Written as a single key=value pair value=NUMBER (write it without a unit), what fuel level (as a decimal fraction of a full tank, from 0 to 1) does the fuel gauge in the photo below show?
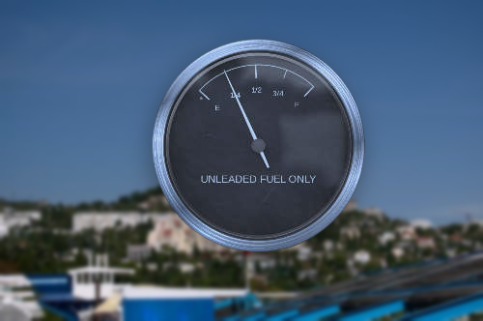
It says value=0.25
